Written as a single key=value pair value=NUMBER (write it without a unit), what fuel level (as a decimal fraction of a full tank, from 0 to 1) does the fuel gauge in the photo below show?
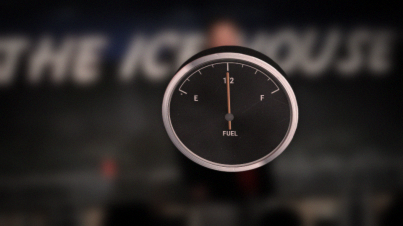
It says value=0.5
